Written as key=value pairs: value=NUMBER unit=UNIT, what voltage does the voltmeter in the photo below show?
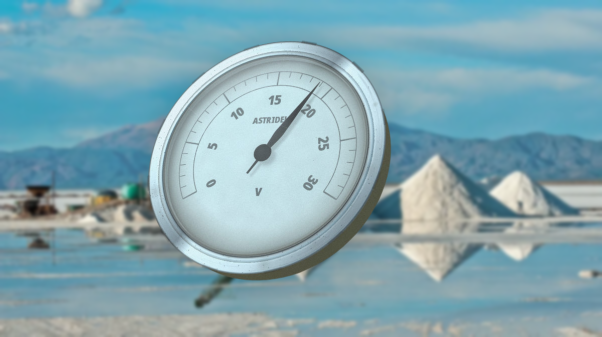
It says value=19 unit=V
